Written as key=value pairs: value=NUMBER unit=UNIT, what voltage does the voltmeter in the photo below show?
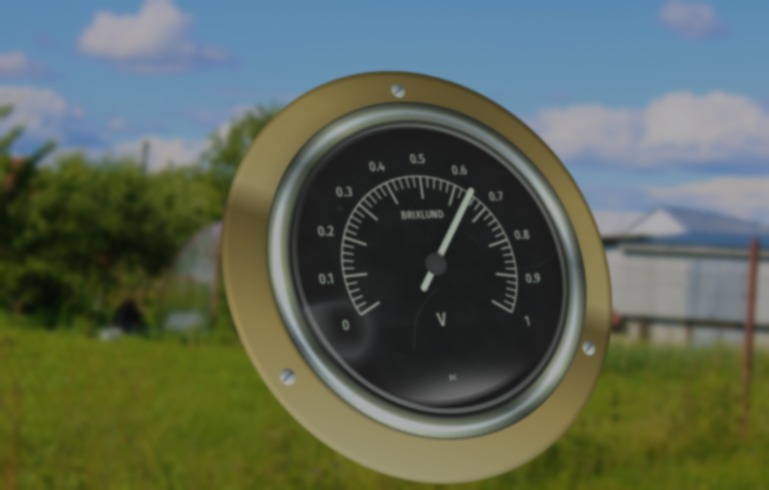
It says value=0.64 unit=V
